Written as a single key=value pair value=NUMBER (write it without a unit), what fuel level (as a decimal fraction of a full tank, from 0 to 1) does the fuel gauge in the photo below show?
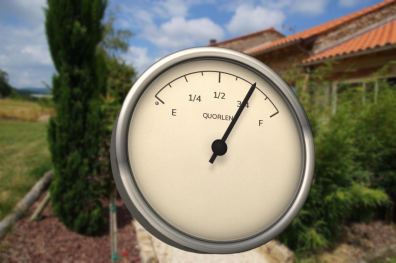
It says value=0.75
